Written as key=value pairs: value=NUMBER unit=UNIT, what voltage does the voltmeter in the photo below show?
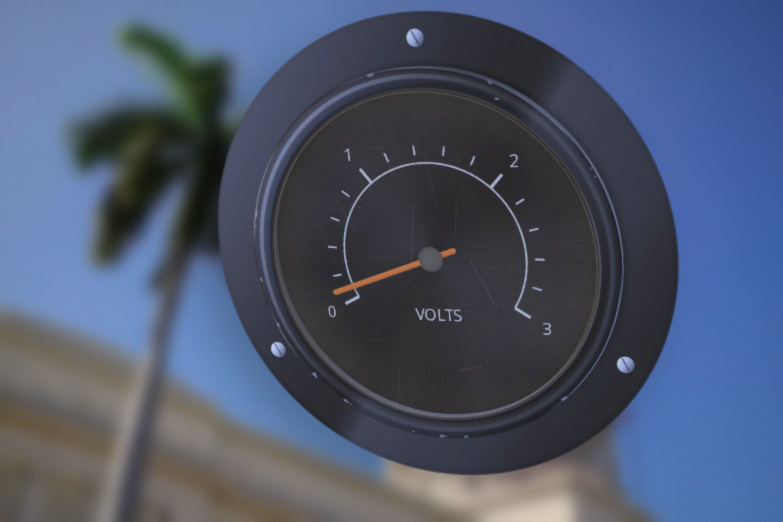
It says value=0.1 unit=V
